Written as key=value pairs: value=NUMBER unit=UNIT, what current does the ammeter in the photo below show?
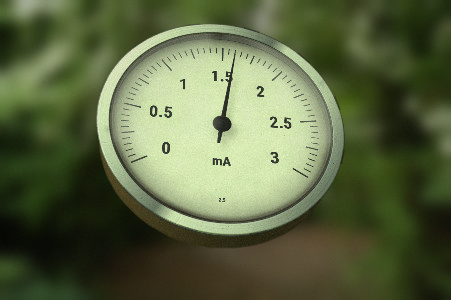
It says value=1.6 unit=mA
